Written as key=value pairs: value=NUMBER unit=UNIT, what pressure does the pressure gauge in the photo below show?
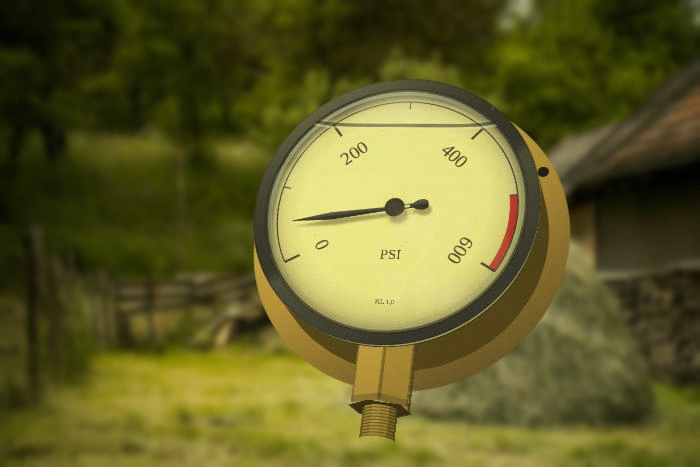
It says value=50 unit=psi
